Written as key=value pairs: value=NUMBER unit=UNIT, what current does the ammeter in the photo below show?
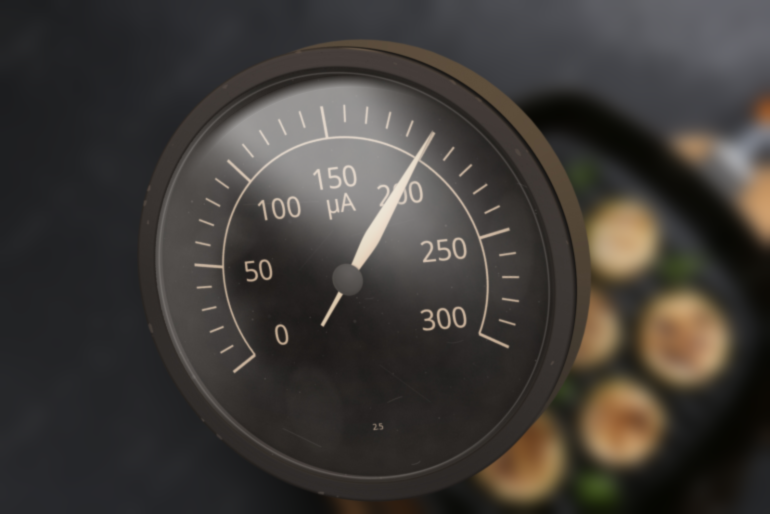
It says value=200 unit=µA
